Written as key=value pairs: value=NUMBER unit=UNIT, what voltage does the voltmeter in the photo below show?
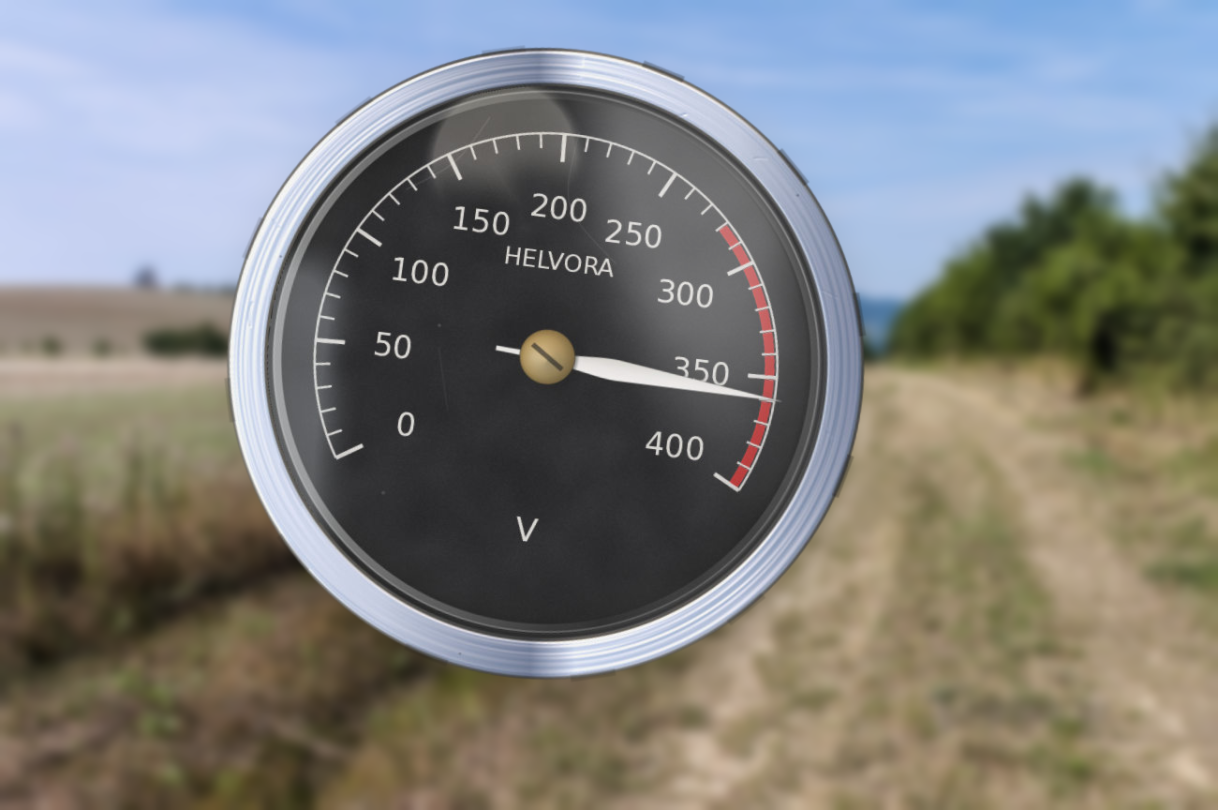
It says value=360 unit=V
